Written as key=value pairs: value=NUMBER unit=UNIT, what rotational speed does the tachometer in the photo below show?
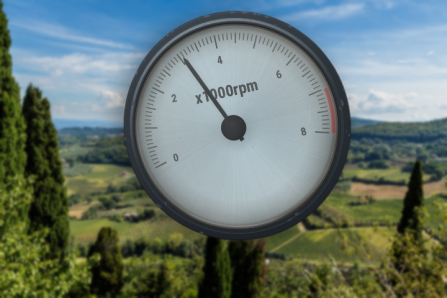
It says value=3100 unit=rpm
